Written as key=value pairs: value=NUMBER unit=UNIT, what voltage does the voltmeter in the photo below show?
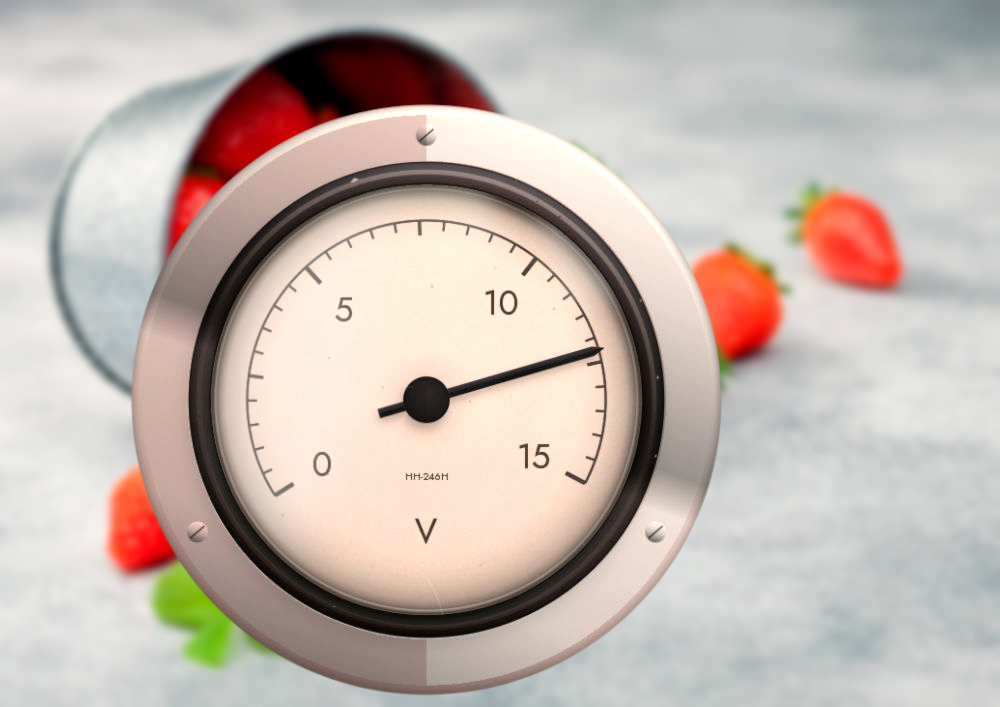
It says value=12.25 unit=V
